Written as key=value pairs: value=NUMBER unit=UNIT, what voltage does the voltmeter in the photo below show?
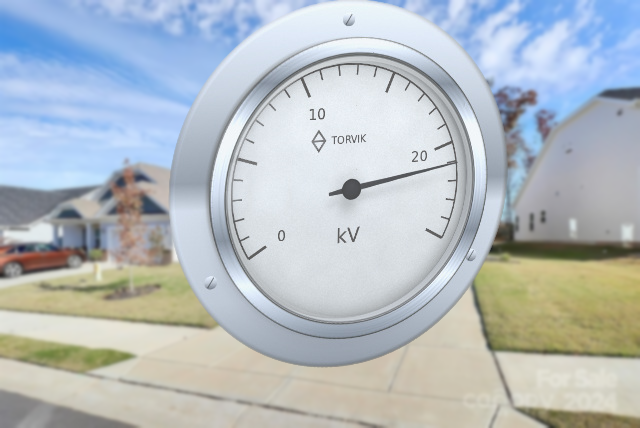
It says value=21 unit=kV
